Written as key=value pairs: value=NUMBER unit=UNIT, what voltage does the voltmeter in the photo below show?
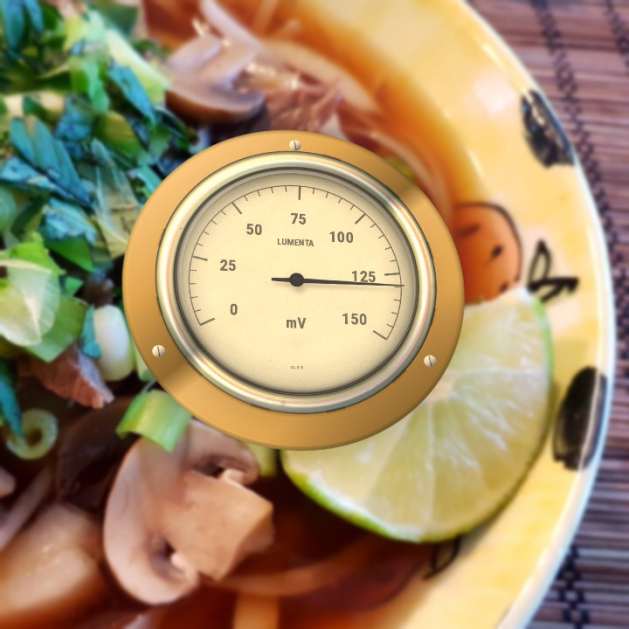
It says value=130 unit=mV
